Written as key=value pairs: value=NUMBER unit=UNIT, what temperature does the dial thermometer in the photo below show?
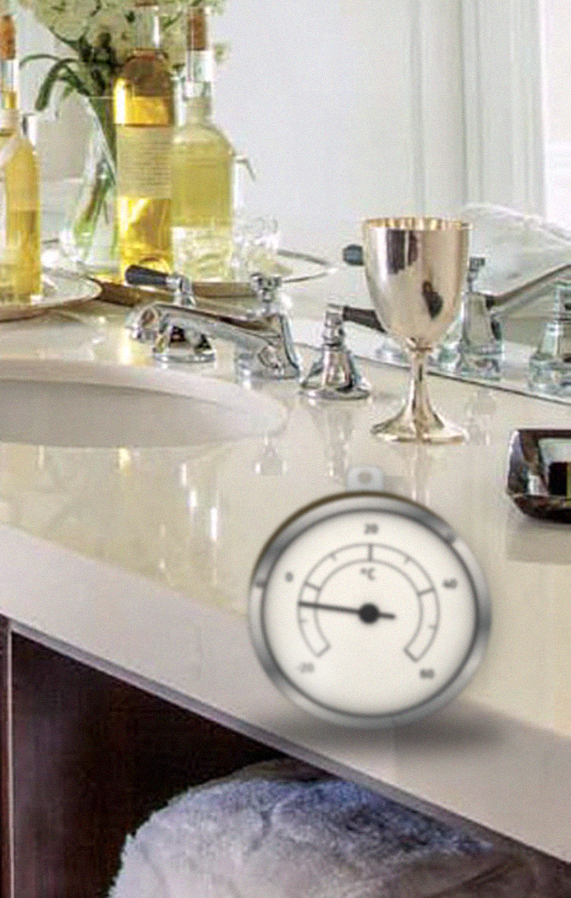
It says value=-5 unit=°C
